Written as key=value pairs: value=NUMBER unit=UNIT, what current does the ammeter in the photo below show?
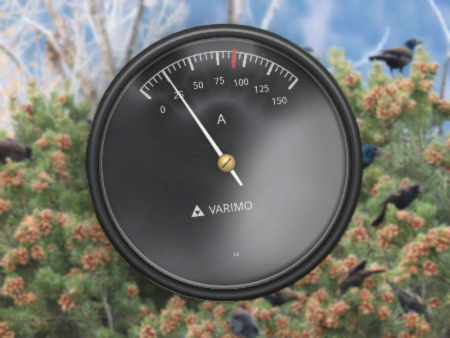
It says value=25 unit=A
